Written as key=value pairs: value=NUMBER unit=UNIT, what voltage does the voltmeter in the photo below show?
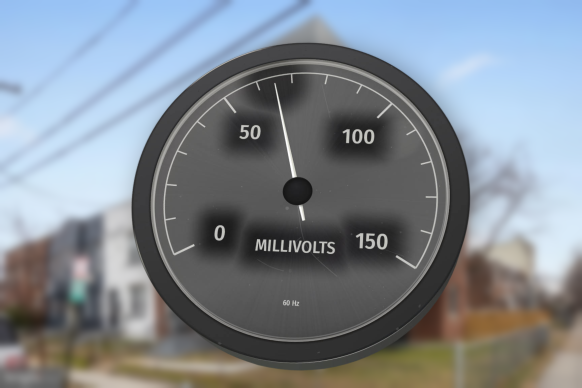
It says value=65 unit=mV
